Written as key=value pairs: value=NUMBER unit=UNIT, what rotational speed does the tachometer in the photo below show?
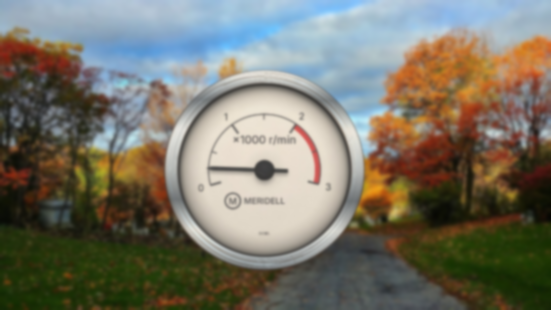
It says value=250 unit=rpm
